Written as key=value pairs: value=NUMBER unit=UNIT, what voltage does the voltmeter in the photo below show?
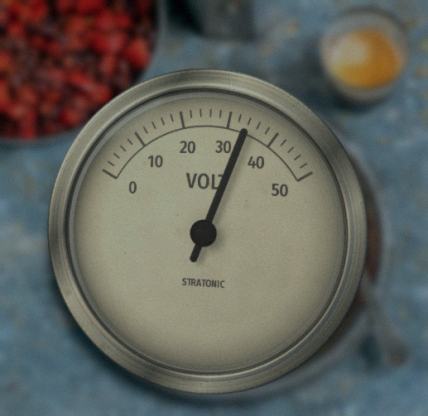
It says value=34 unit=V
